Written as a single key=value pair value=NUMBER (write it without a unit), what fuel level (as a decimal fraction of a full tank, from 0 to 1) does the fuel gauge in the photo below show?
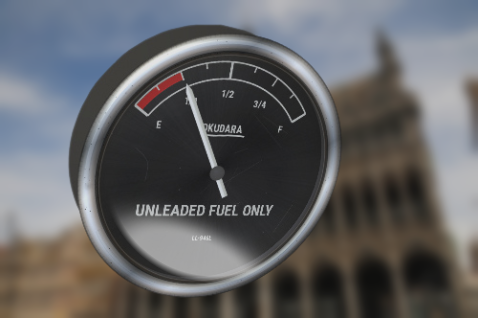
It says value=0.25
